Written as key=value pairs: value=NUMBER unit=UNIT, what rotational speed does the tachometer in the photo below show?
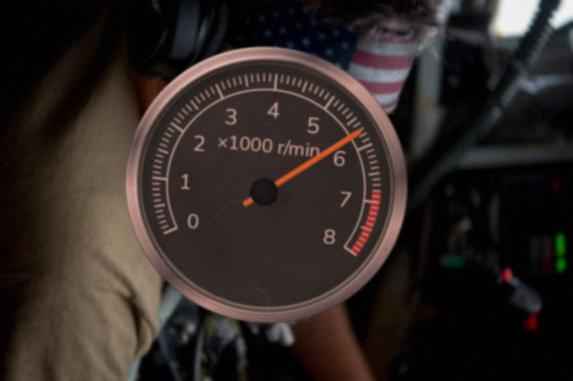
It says value=5700 unit=rpm
